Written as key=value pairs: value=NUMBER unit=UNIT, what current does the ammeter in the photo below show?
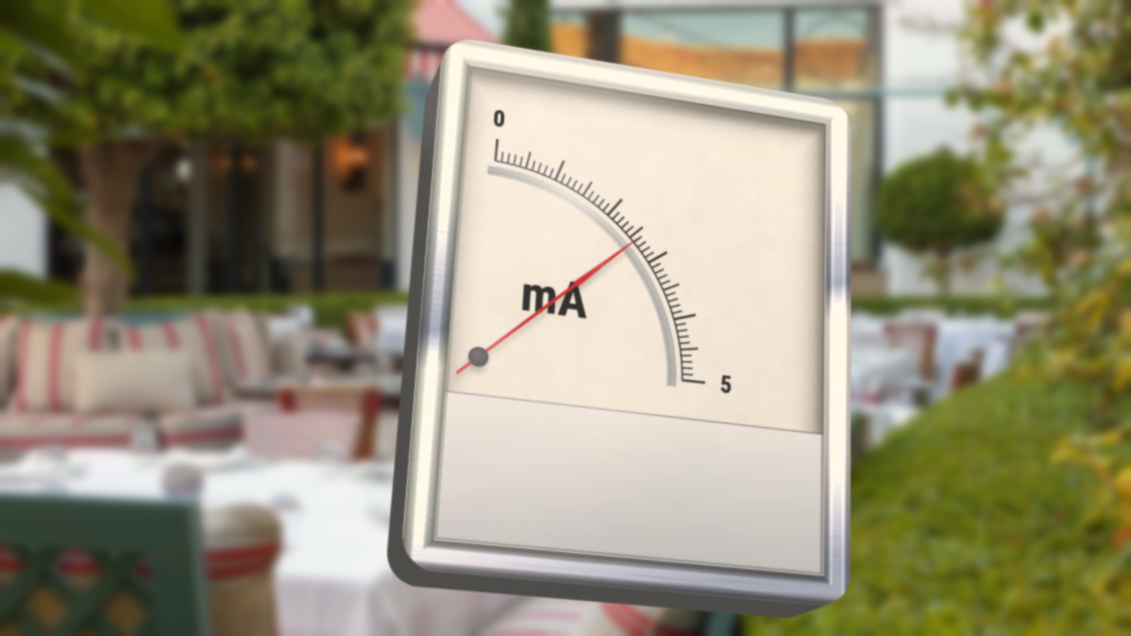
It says value=2.6 unit=mA
